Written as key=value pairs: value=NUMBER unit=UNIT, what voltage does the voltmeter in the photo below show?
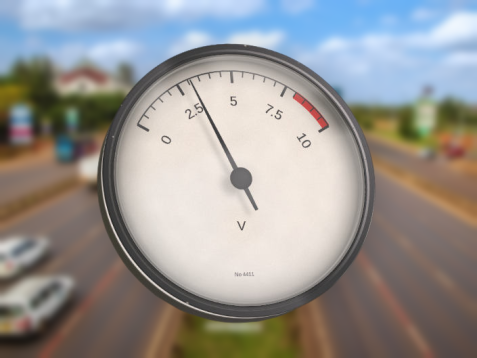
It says value=3 unit=V
